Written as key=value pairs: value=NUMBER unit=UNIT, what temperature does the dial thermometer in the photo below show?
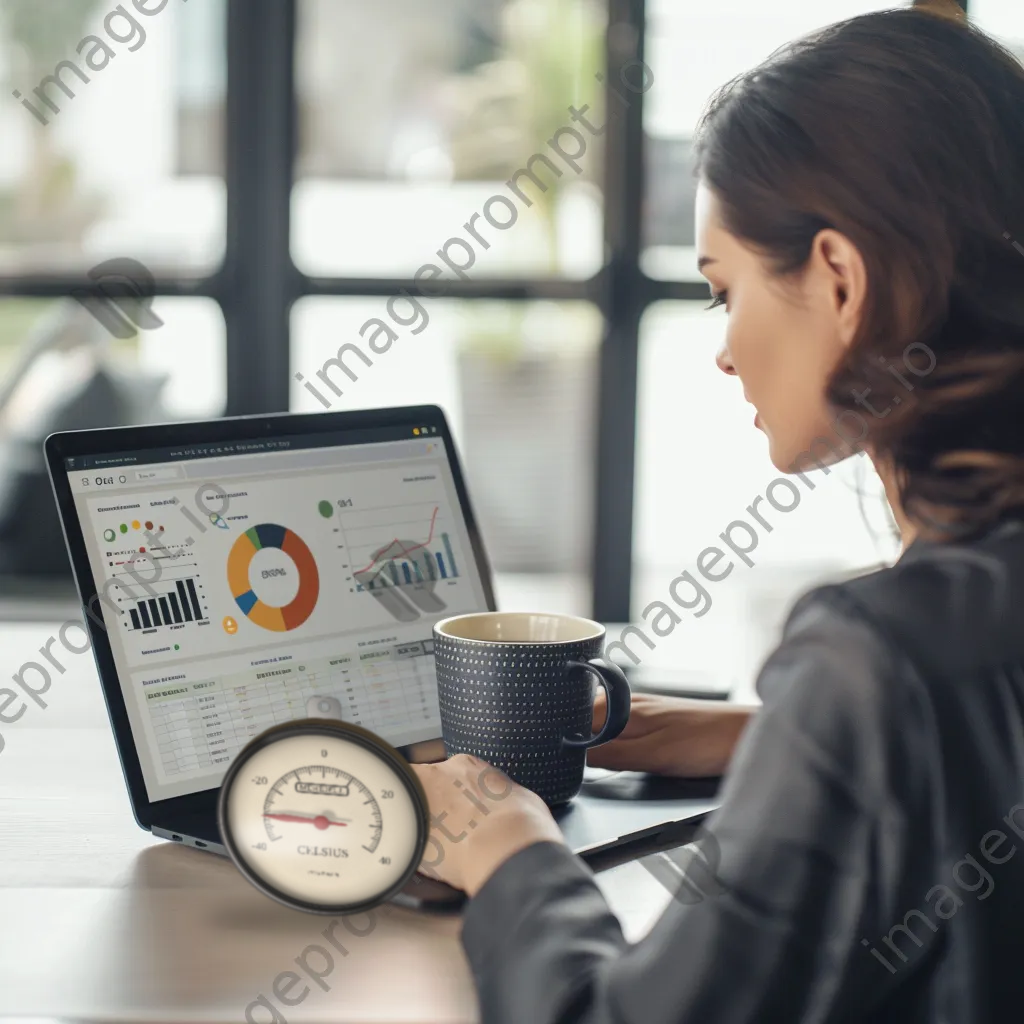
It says value=-30 unit=°C
